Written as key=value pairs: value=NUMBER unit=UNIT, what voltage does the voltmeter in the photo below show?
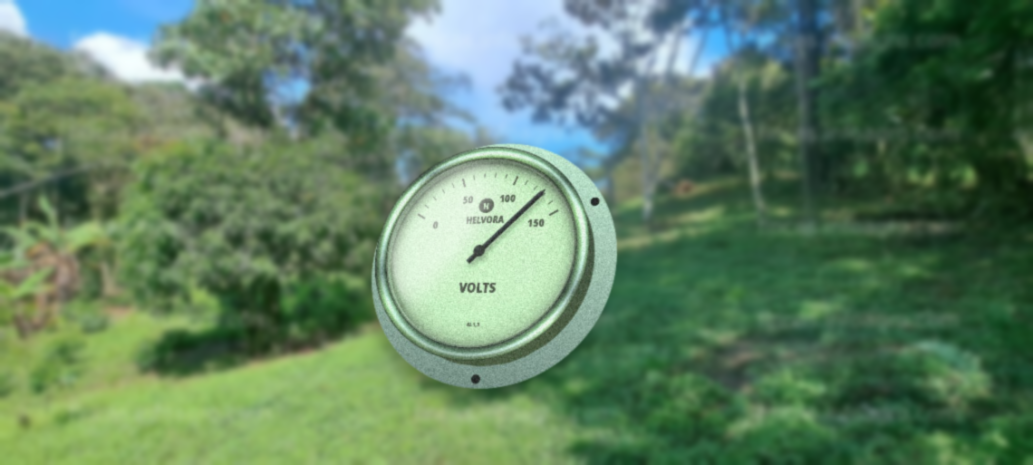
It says value=130 unit=V
